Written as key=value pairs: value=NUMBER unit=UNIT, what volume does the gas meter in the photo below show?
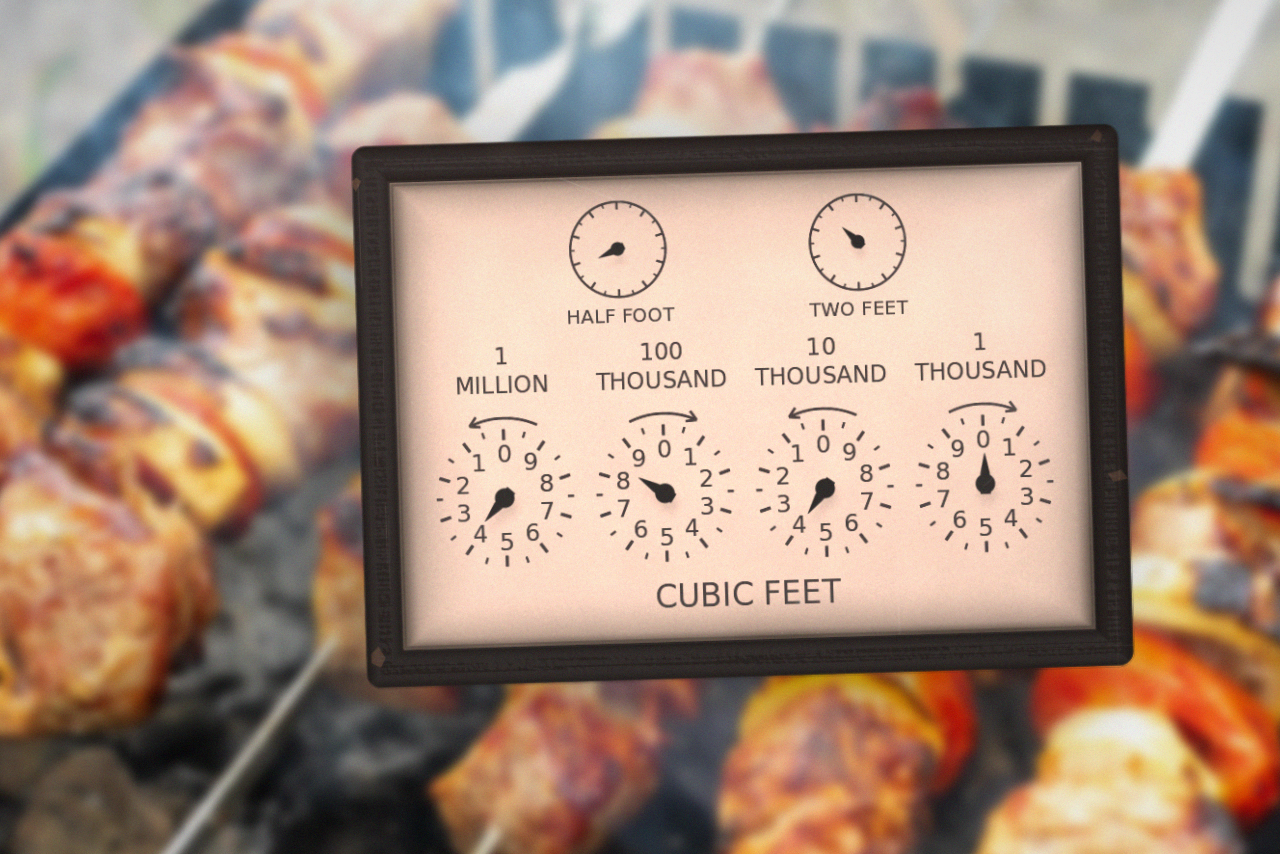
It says value=384000 unit=ft³
